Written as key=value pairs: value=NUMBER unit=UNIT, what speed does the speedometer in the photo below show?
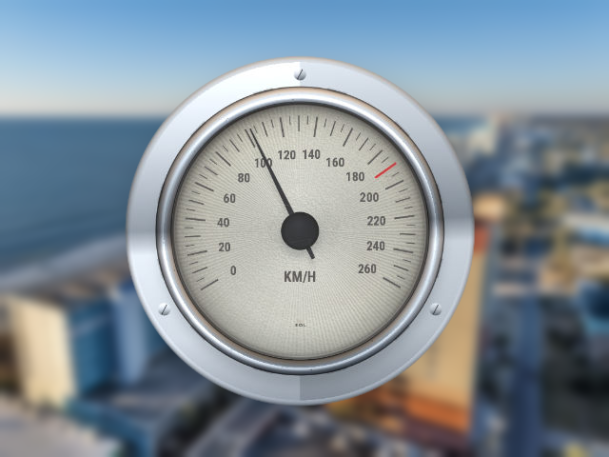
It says value=102.5 unit=km/h
